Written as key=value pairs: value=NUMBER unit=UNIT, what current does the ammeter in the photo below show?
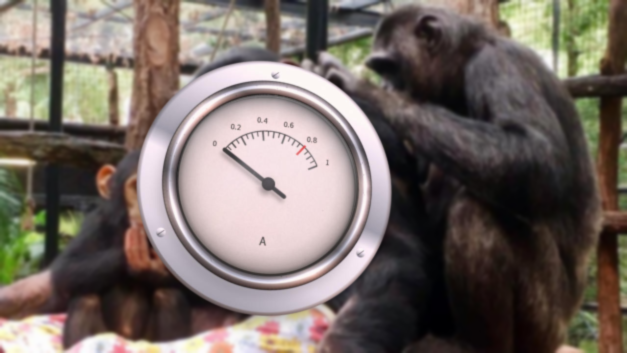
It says value=0 unit=A
